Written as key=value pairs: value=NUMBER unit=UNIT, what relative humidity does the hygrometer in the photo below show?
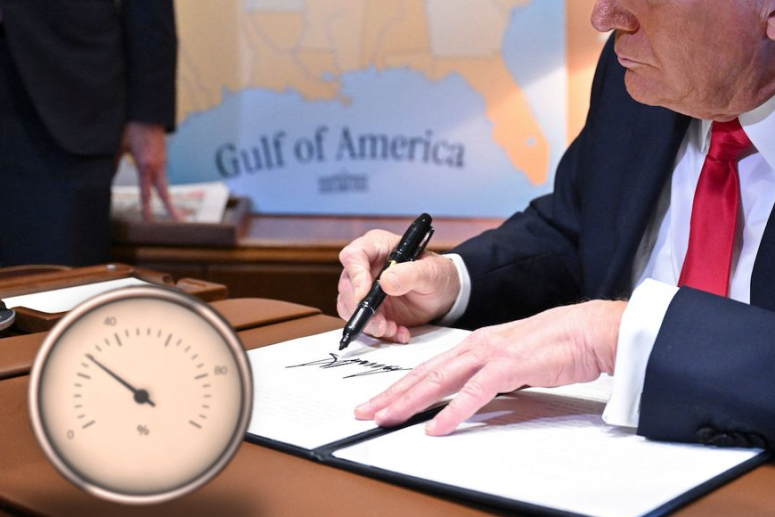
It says value=28 unit=%
